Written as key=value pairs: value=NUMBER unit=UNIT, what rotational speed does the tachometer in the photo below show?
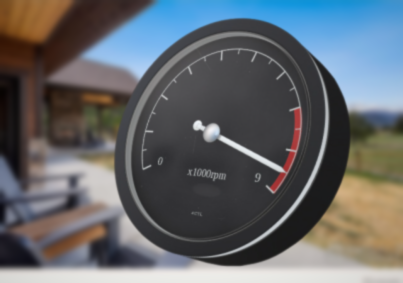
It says value=8500 unit=rpm
